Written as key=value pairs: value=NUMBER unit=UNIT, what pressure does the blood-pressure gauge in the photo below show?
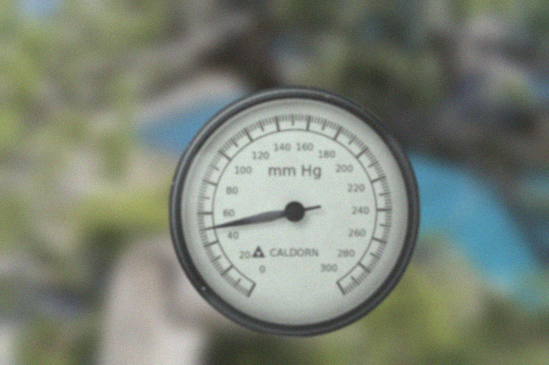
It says value=50 unit=mmHg
